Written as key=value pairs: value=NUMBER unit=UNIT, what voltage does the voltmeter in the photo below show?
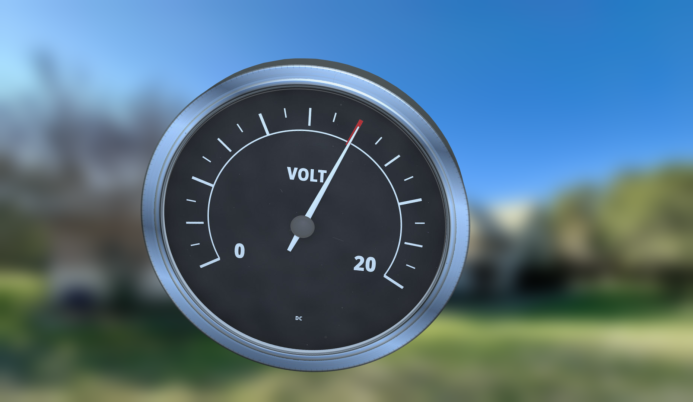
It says value=12 unit=V
